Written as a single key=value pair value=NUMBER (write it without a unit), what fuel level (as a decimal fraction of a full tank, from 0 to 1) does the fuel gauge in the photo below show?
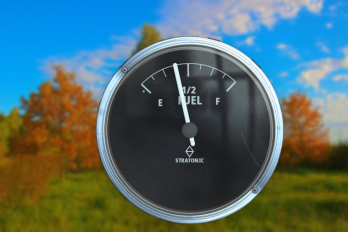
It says value=0.375
